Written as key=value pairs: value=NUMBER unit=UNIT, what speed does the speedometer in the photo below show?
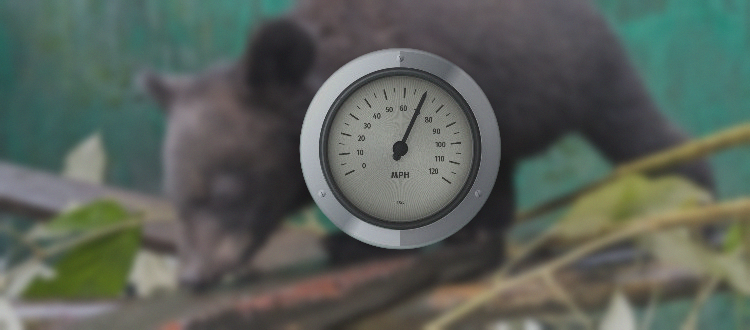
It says value=70 unit=mph
